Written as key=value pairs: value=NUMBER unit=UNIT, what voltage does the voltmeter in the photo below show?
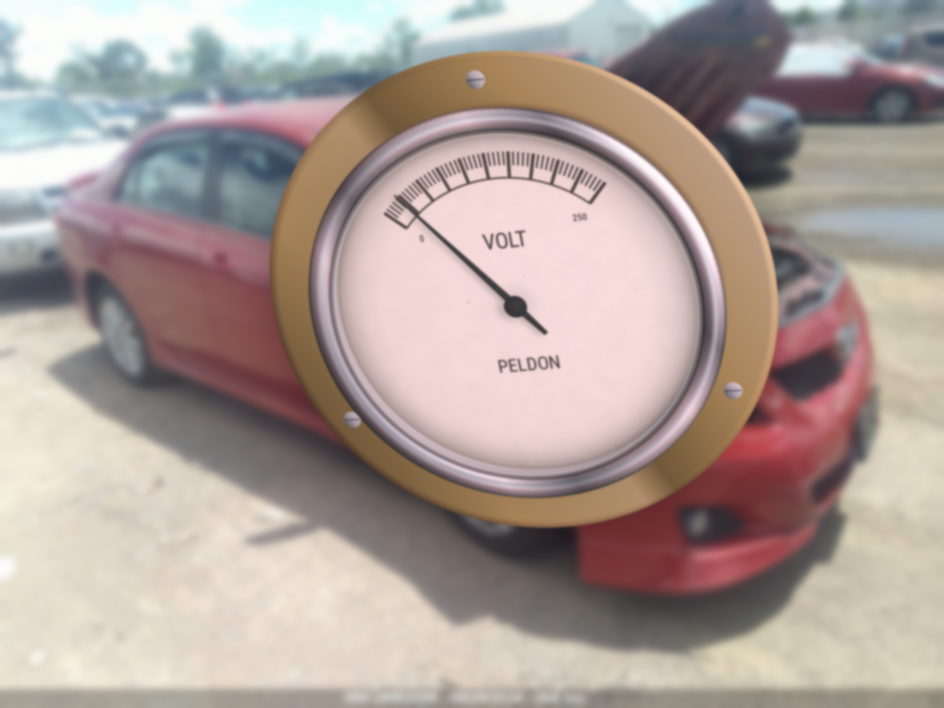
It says value=25 unit=V
